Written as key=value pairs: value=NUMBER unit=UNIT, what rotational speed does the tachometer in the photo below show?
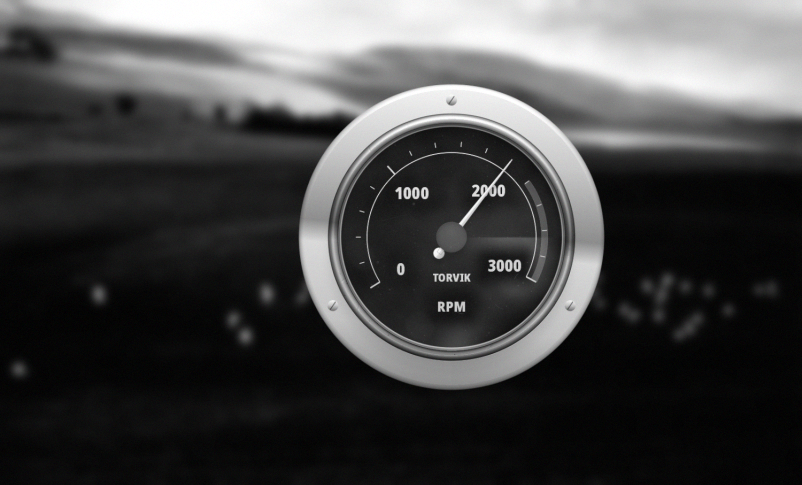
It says value=2000 unit=rpm
